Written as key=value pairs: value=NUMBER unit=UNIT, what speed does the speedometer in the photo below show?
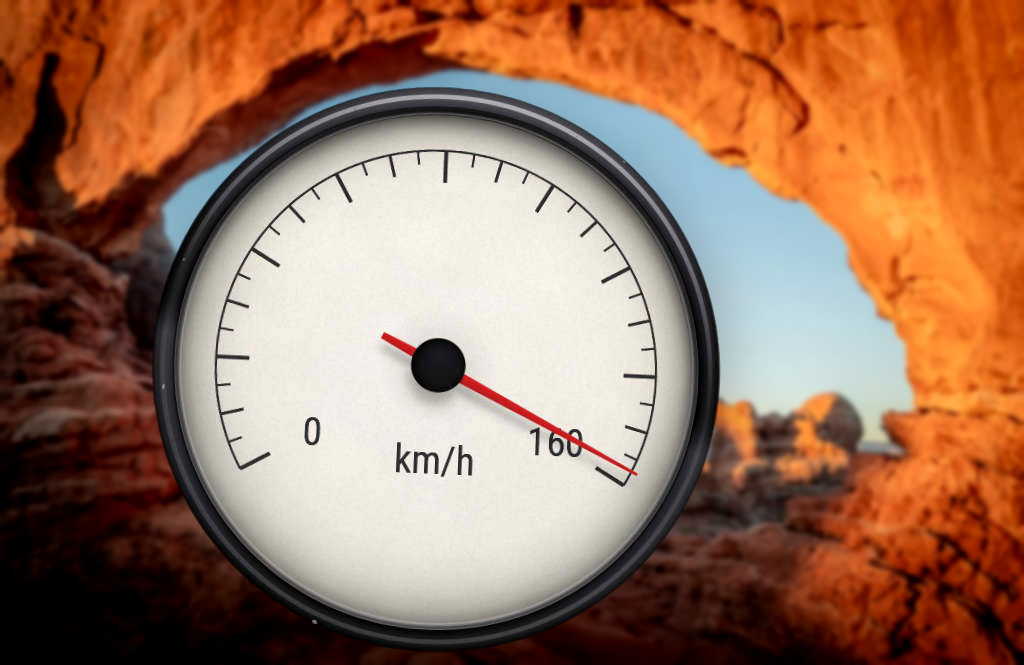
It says value=157.5 unit=km/h
